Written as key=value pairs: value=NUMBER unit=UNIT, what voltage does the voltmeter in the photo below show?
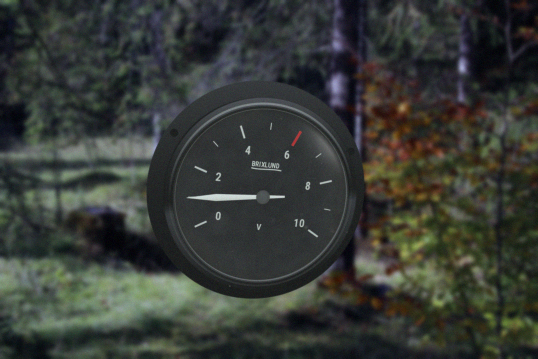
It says value=1 unit=V
